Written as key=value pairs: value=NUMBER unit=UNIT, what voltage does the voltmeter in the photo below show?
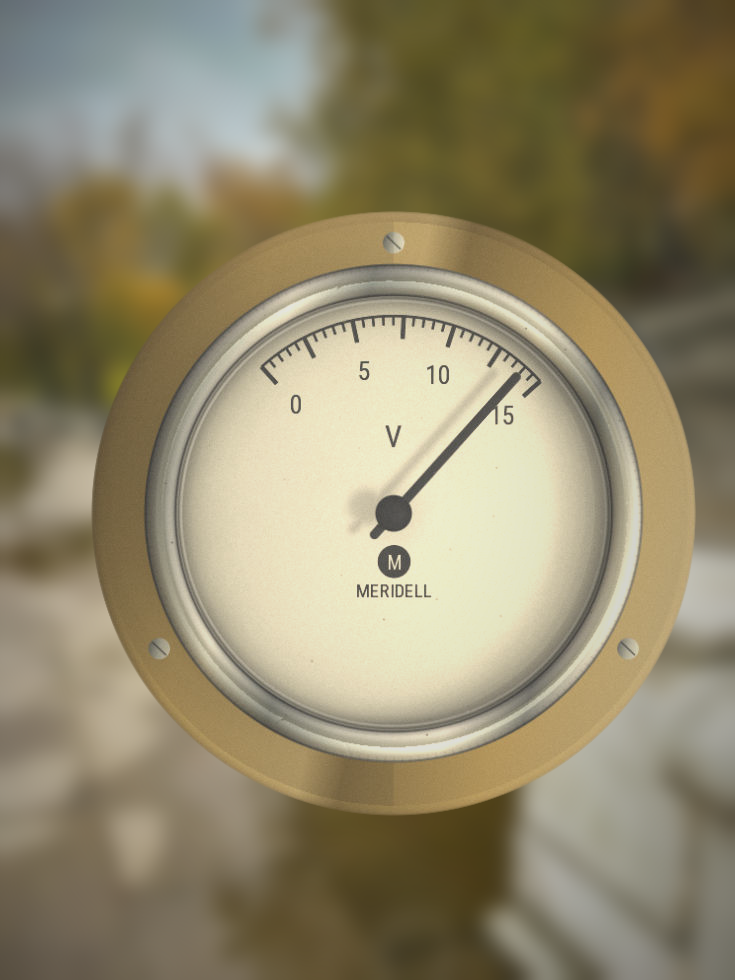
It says value=14 unit=V
